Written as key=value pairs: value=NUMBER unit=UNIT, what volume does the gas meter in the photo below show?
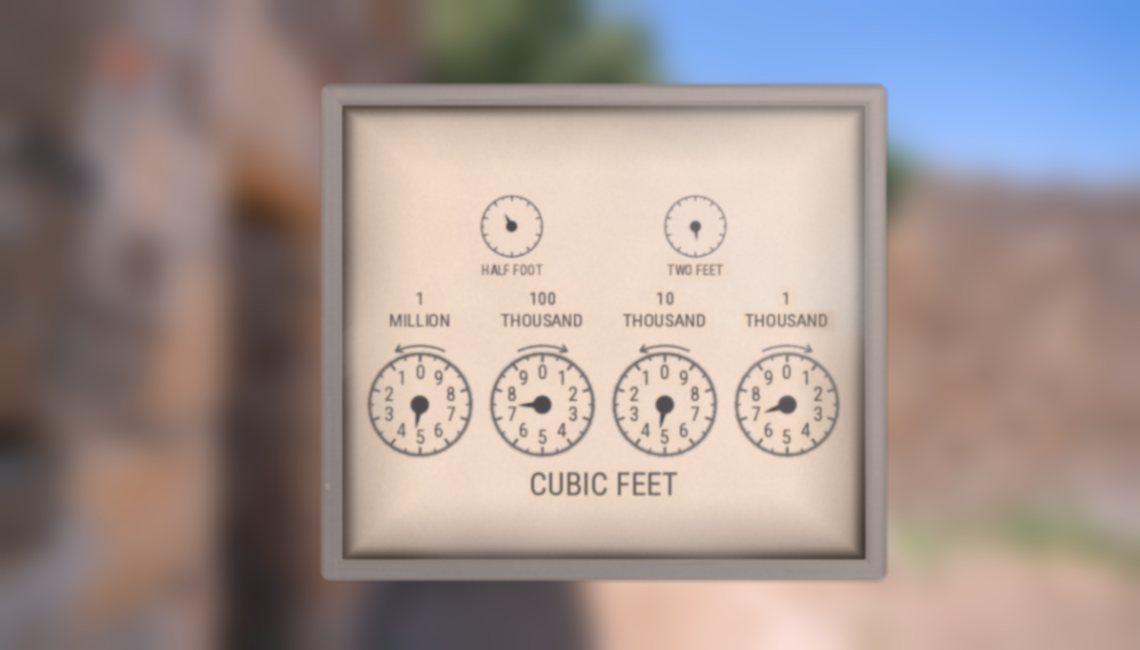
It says value=474700 unit=ft³
